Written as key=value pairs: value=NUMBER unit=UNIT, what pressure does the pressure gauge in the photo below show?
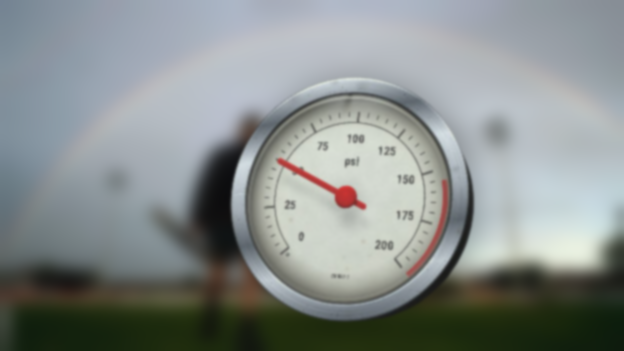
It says value=50 unit=psi
